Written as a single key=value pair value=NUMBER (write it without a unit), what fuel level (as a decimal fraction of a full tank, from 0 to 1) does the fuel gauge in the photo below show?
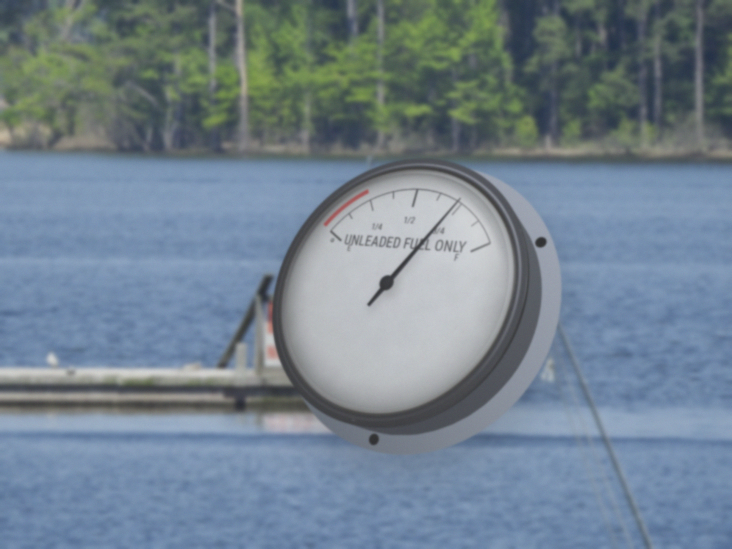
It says value=0.75
